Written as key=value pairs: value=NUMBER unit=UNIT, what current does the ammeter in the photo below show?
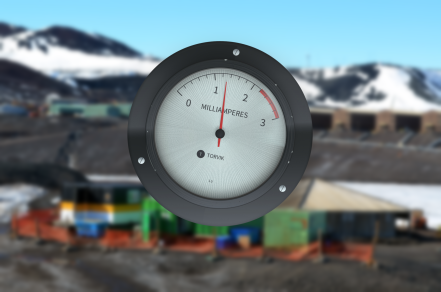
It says value=1.3 unit=mA
